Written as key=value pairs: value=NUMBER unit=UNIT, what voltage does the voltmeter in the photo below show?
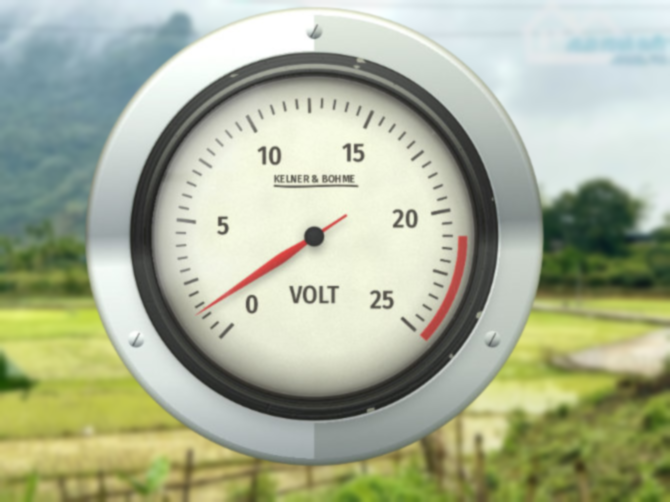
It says value=1.25 unit=V
